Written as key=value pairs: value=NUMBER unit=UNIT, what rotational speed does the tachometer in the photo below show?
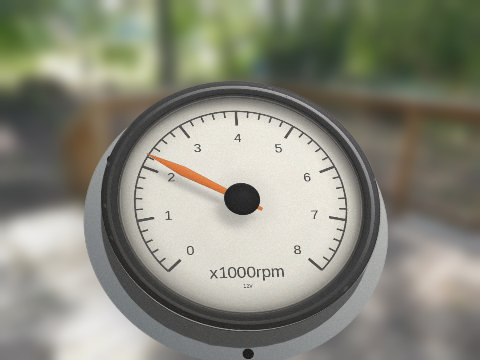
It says value=2200 unit=rpm
